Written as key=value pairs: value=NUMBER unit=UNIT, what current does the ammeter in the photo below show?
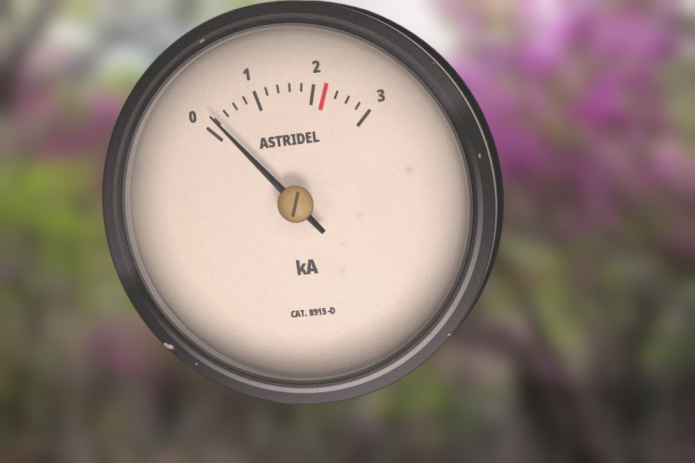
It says value=0.2 unit=kA
